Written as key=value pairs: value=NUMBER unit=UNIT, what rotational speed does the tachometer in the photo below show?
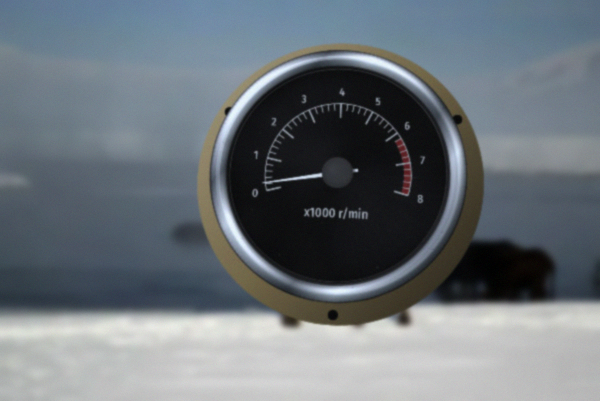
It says value=200 unit=rpm
